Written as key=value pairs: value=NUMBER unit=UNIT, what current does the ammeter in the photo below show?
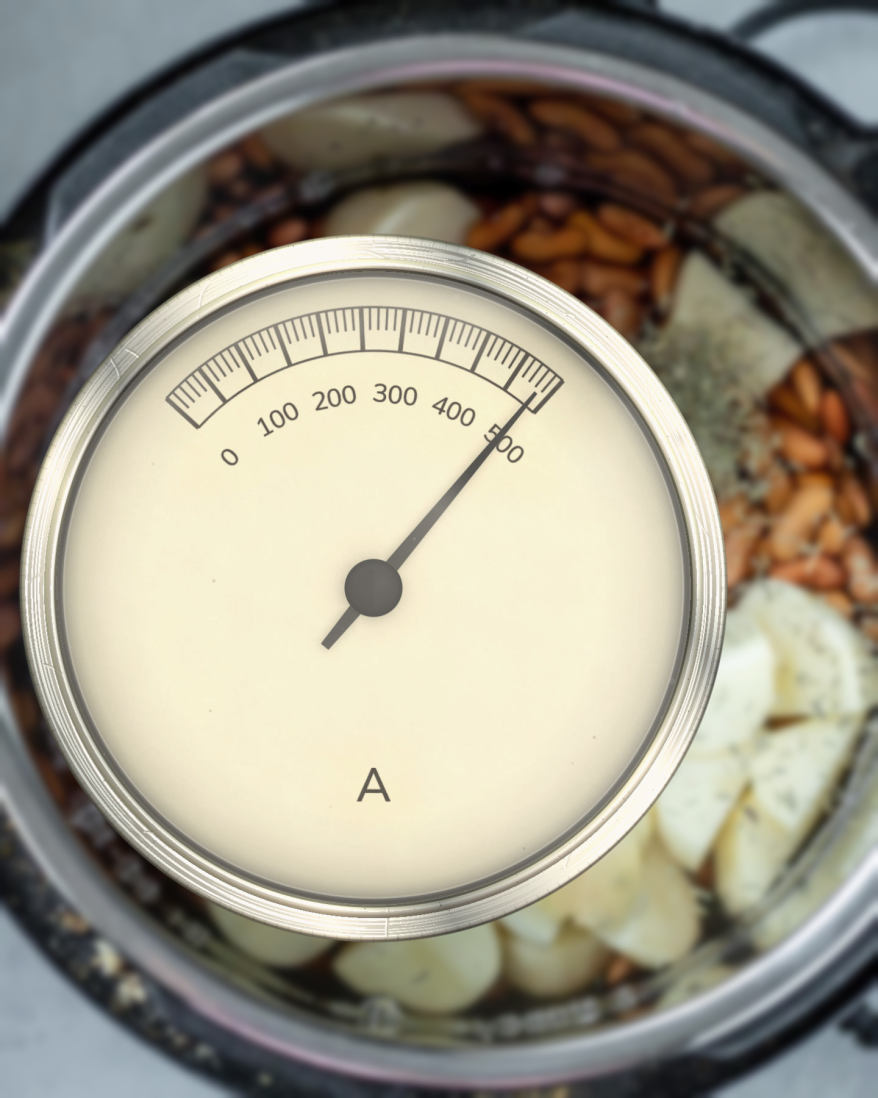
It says value=485 unit=A
